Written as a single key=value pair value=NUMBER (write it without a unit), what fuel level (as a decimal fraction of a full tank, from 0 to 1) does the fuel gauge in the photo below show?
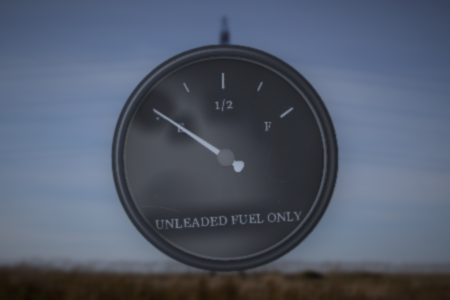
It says value=0
